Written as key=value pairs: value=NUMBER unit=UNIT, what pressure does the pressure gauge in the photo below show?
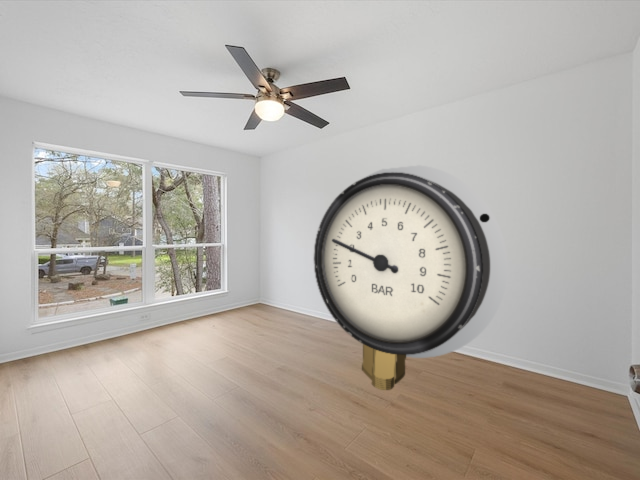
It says value=2 unit=bar
